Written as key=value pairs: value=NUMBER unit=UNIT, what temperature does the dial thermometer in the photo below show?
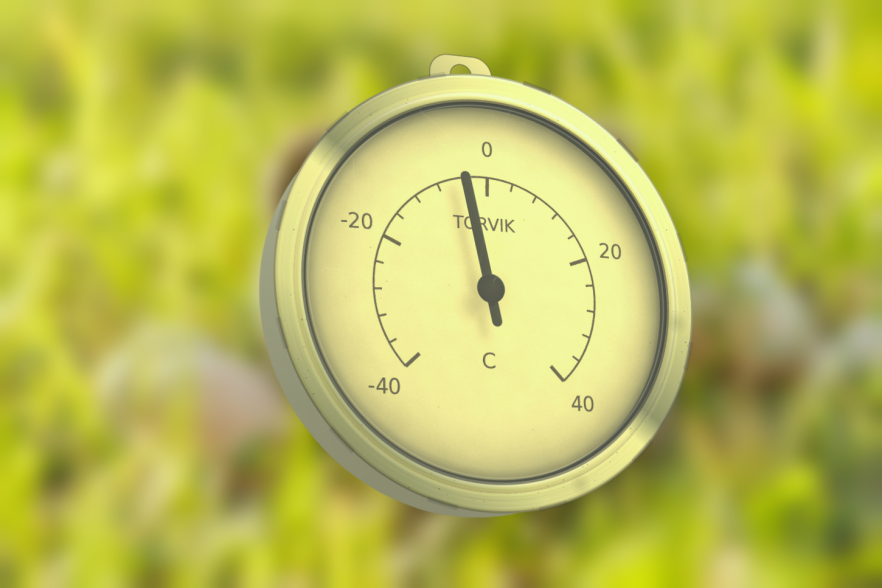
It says value=-4 unit=°C
